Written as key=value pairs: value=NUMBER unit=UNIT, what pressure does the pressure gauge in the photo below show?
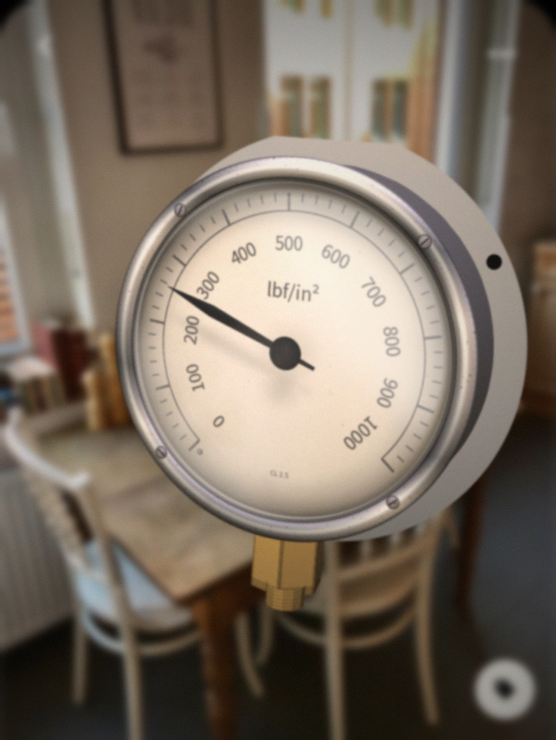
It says value=260 unit=psi
